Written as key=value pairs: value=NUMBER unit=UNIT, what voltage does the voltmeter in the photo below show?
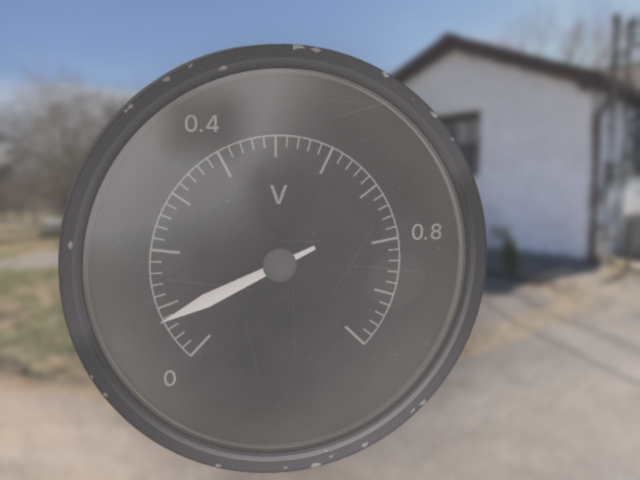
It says value=0.08 unit=V
